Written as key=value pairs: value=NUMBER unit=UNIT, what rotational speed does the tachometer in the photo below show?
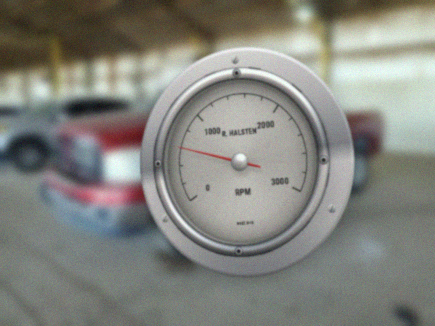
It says value=600 unit=rpm
